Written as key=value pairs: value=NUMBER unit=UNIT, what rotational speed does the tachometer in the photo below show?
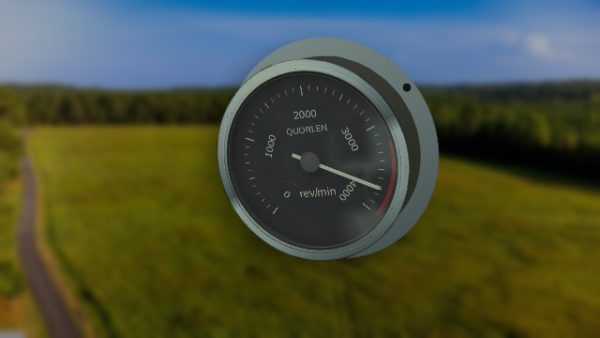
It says value=3700 unit=rpm
